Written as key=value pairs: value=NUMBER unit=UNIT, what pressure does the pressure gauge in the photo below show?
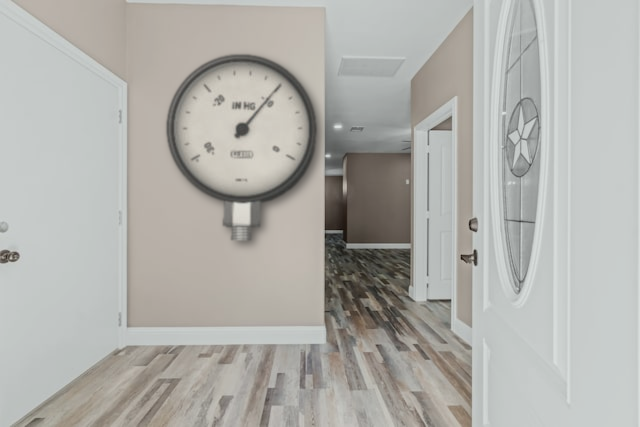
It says value=-10 unit=inHg
